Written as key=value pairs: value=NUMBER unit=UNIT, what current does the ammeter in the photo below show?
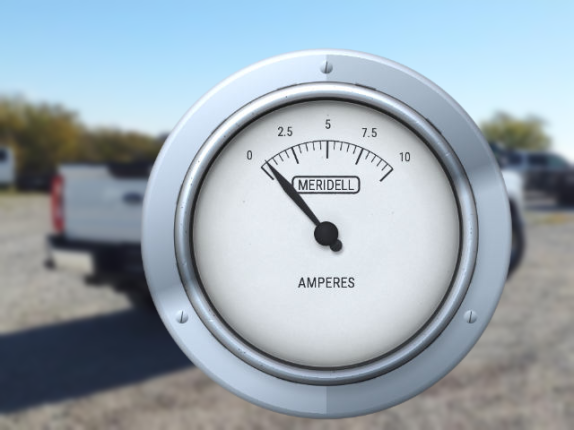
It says value=0.5 unit=A
